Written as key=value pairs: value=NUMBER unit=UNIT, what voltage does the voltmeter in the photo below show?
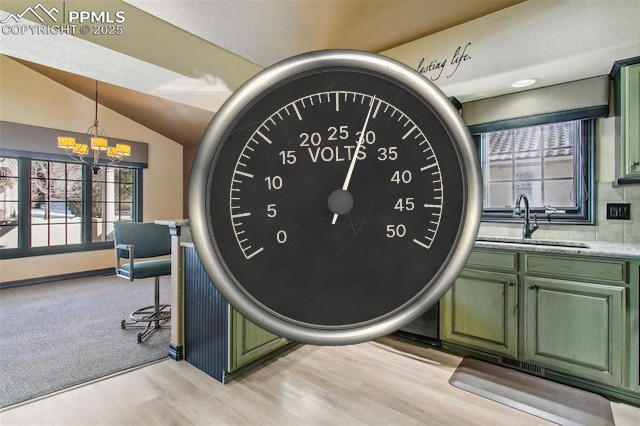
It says value=29 unit=V
